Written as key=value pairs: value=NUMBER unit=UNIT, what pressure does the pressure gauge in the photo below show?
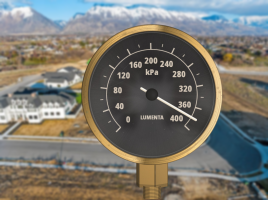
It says value=380 unit=kPa
